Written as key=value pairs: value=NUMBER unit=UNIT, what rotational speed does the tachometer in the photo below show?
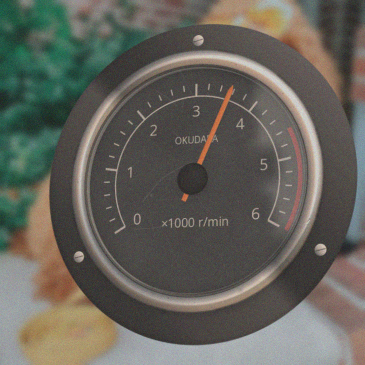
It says value=3600 unit=rpm
